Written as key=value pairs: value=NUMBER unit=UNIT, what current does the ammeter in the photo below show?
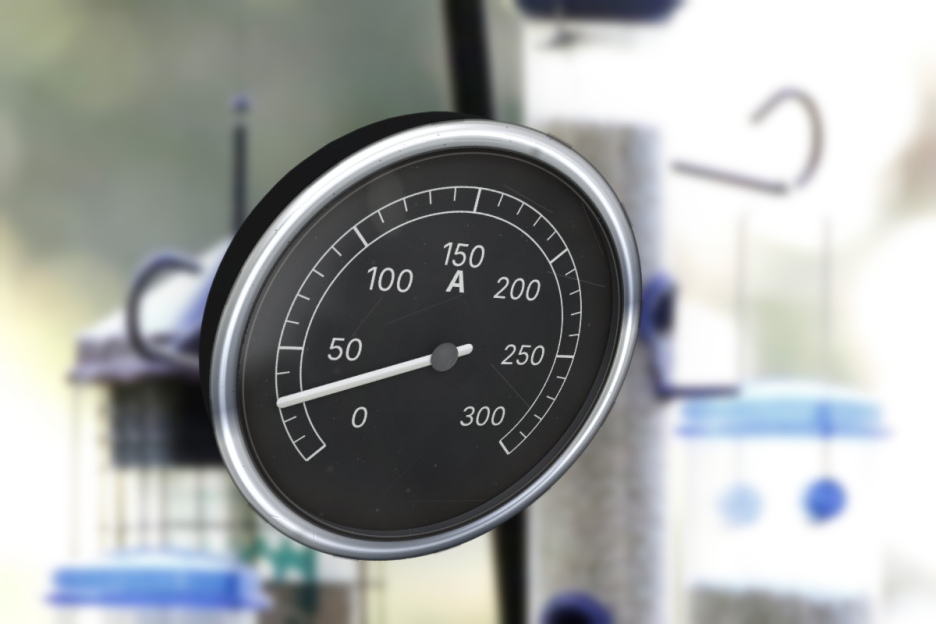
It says value=30 unit=A
